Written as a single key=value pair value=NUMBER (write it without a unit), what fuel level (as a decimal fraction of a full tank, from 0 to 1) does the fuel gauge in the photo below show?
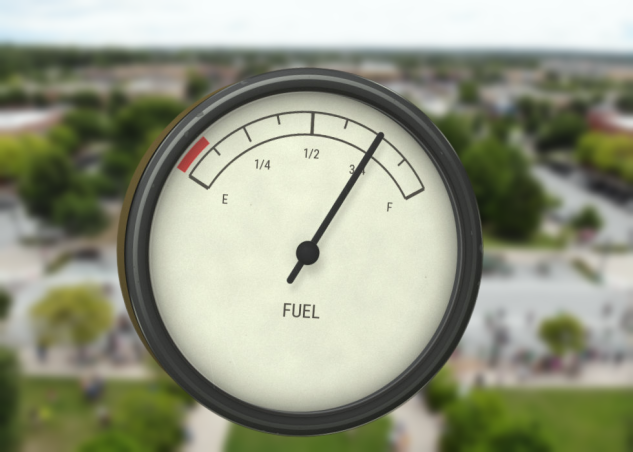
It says value=0.75
